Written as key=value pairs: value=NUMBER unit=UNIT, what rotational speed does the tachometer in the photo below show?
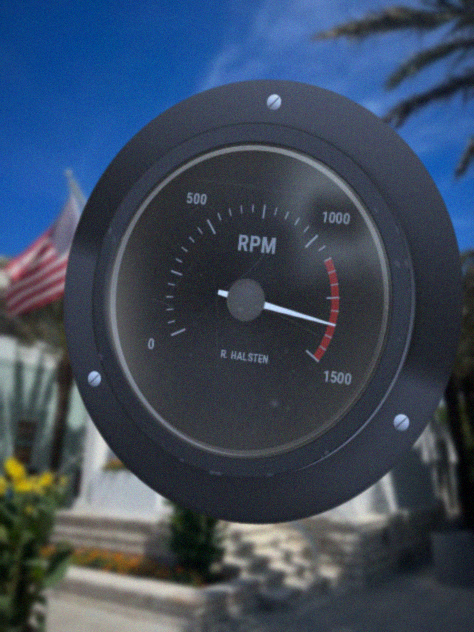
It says value=1350 unit=rpm
